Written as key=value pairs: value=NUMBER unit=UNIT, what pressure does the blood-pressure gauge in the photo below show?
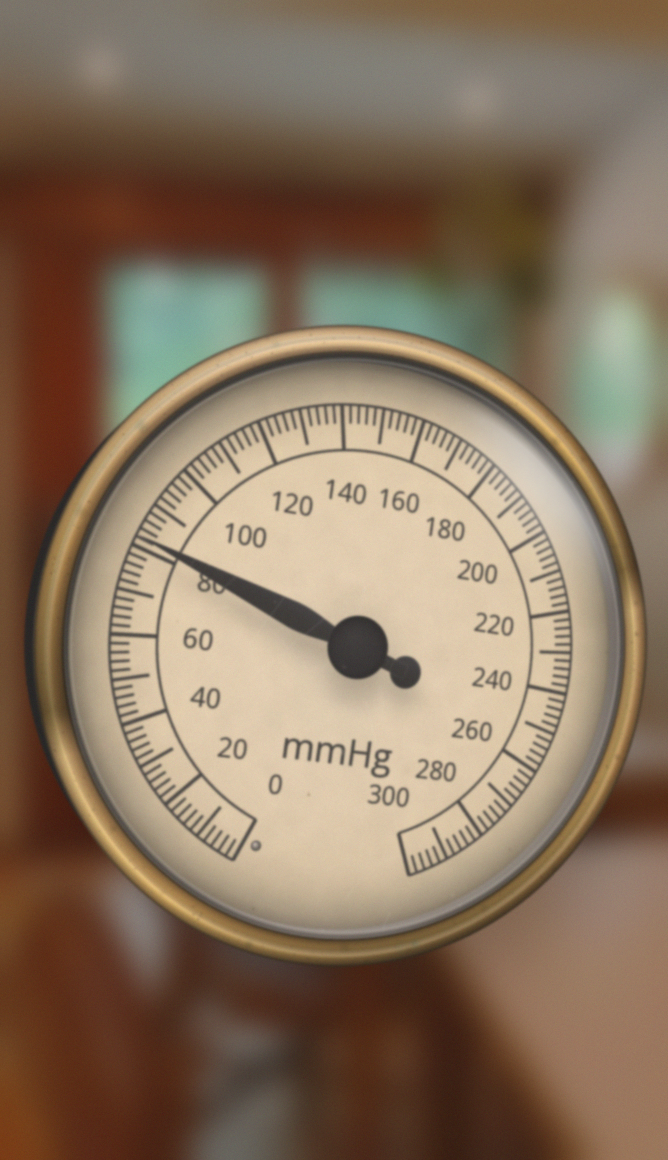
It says value=82 unit=mmHg
